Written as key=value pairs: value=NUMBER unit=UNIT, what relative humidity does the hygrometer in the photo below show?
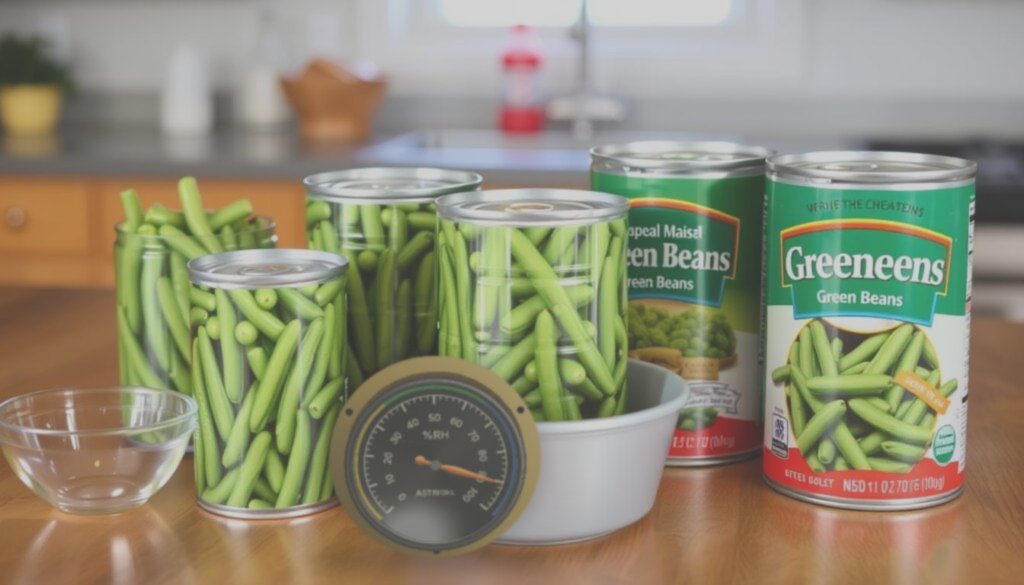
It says value=90 unit=%
